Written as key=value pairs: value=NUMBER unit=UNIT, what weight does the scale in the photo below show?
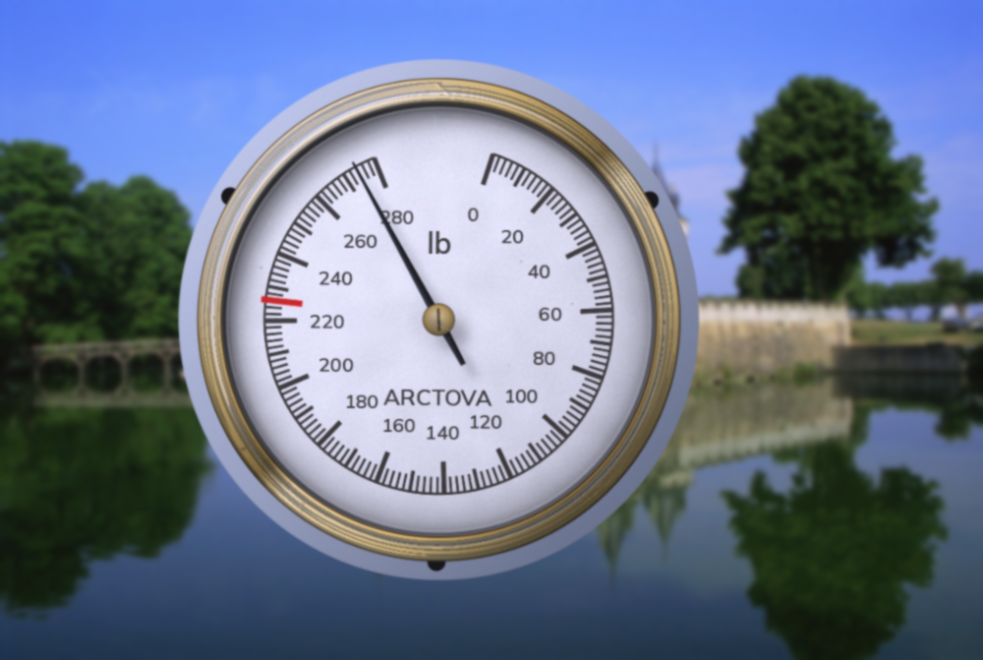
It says value=274 unit=lb
